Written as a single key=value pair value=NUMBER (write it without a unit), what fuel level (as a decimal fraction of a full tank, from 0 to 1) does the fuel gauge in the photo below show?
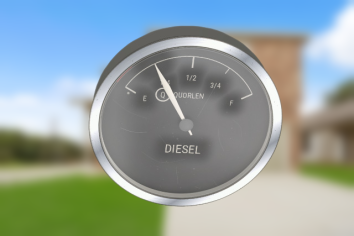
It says value=0.25
